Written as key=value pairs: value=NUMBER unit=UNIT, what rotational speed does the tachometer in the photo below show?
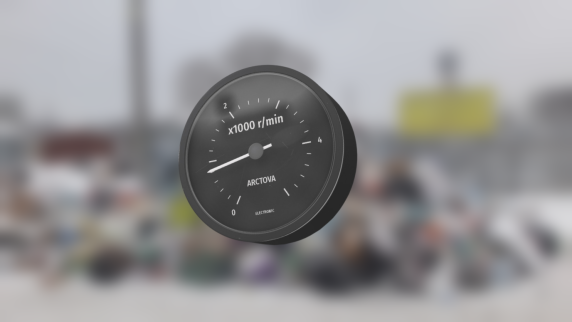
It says value=800 unit=rpm
